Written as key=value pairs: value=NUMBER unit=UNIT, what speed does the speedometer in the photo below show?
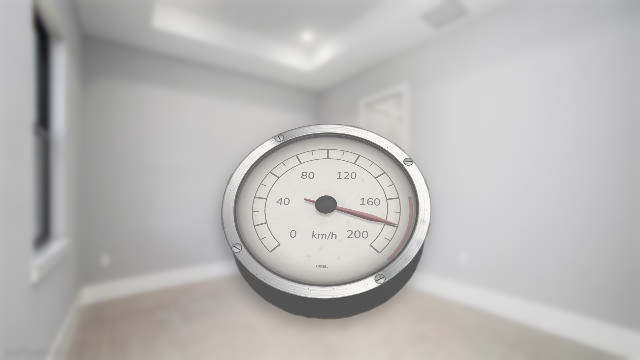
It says value=180 unit=km/h
